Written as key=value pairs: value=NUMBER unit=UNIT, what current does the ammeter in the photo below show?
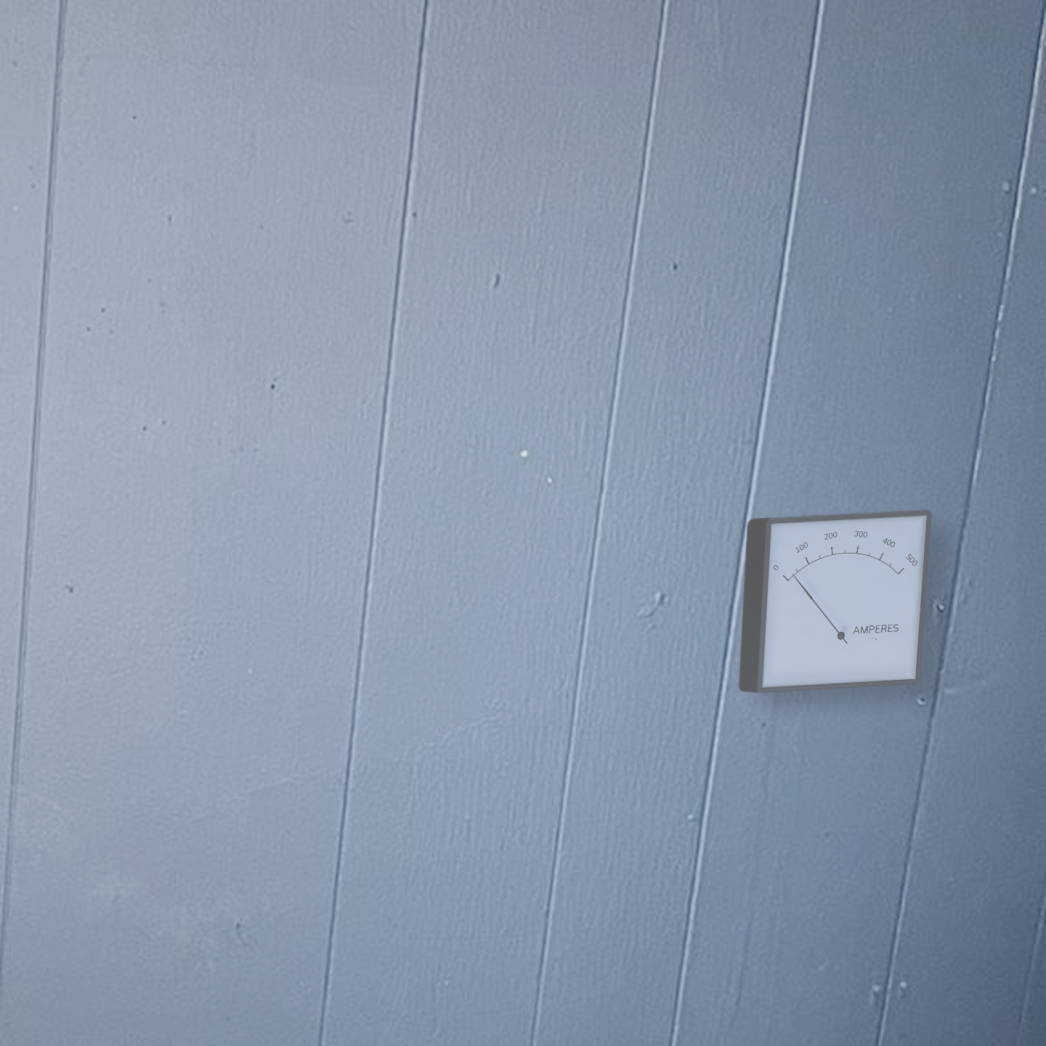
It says value=25 unit=A
